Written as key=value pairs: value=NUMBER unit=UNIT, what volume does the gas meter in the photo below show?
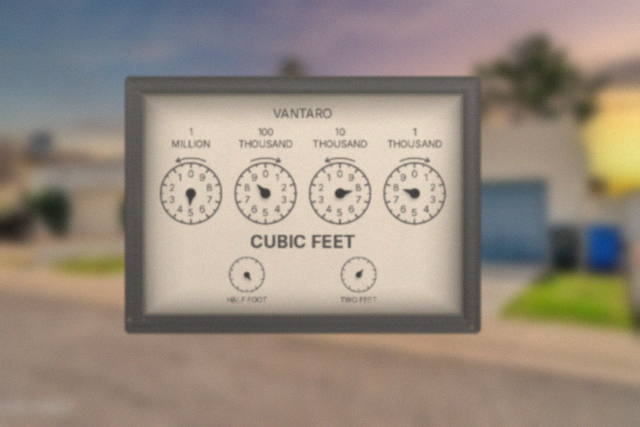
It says value=487800 unit=ft³
